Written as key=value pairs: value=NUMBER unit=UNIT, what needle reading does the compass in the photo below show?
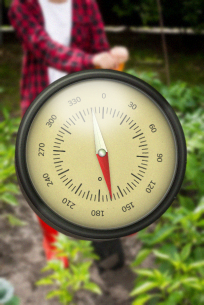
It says value=165 unit=°
